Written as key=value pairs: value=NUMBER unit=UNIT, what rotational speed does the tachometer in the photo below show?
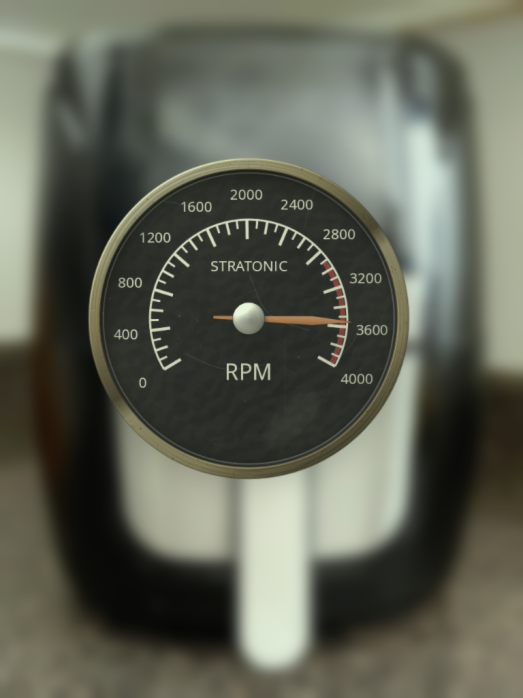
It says value=3550 unit=rpm
